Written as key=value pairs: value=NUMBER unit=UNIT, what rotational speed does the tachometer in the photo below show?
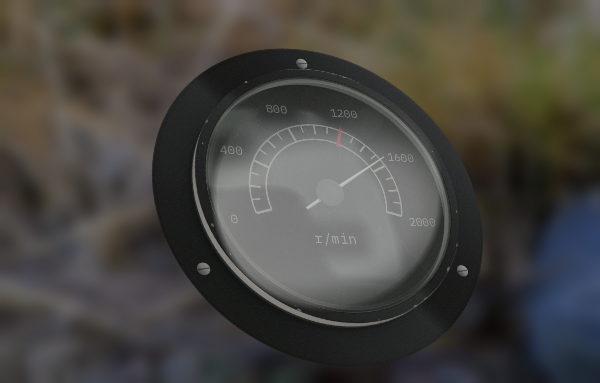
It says value=1550 unit=rpm
